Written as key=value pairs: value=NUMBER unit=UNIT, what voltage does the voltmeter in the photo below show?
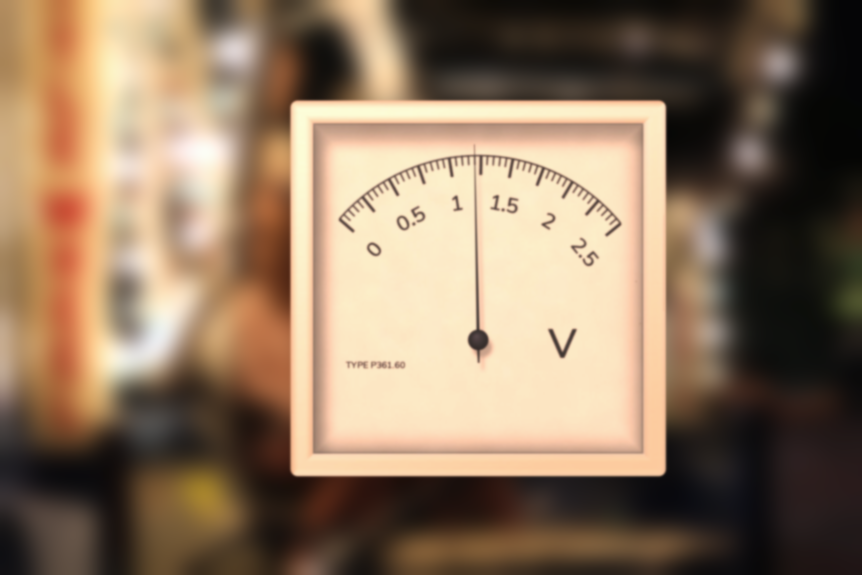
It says value=1.2 unit=V
